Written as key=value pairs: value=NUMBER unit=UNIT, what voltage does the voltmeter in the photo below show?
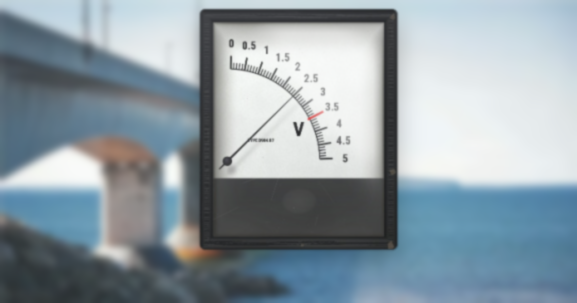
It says value=2.5 unit=V
